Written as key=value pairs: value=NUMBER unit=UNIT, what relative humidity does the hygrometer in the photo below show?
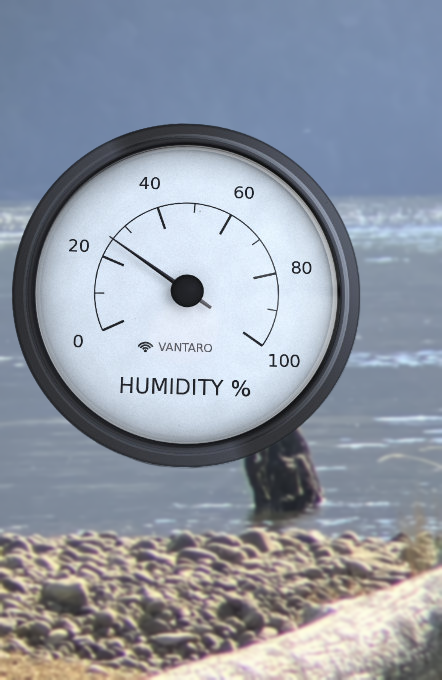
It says value=25 unit=%
